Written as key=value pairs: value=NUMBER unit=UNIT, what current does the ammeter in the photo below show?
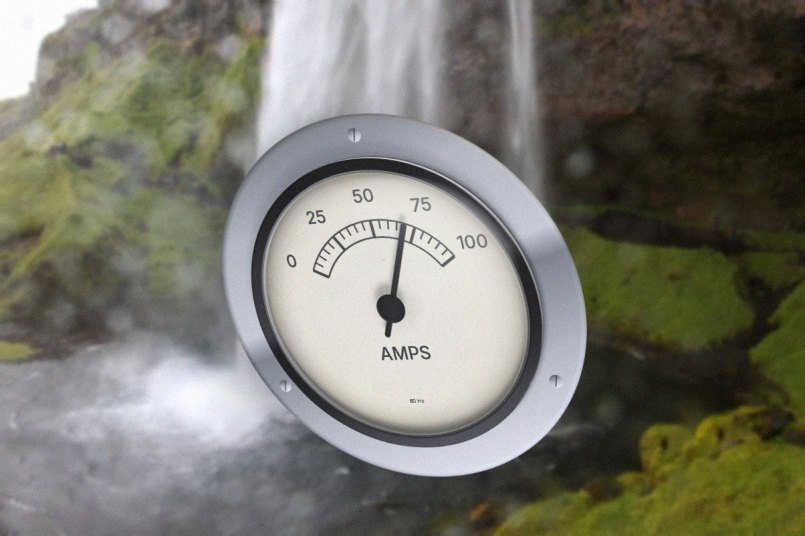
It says value=70 unit=A
